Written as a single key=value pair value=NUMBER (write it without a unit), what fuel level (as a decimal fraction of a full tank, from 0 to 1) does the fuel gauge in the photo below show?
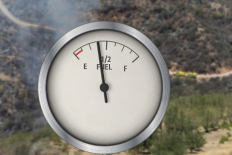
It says value=0.375
